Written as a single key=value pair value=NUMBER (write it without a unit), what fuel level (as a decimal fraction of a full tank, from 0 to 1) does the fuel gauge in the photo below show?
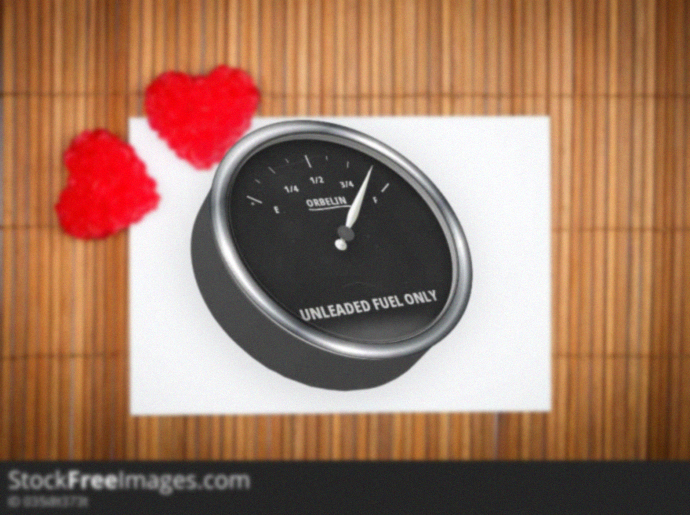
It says value=0.875
